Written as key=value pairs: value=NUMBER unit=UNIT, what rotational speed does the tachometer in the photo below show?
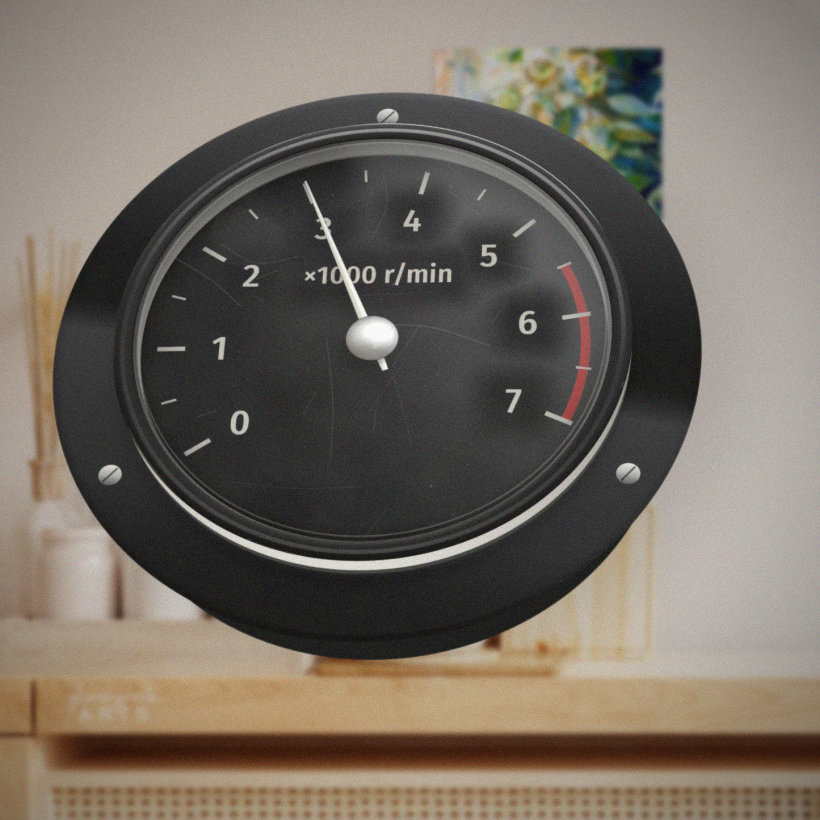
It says value=3000 unit=rpm
